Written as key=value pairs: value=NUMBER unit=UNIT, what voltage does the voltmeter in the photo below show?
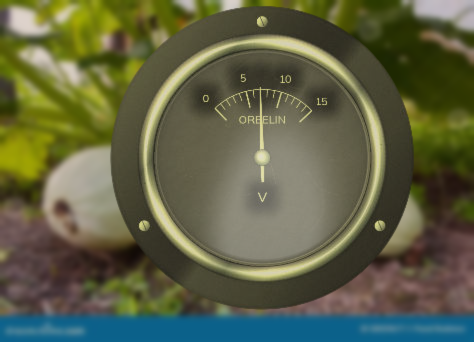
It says value=7 unit=V
